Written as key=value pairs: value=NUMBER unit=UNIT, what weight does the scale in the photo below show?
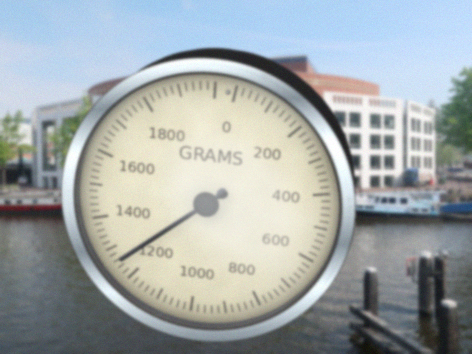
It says value=1260 unit=g
